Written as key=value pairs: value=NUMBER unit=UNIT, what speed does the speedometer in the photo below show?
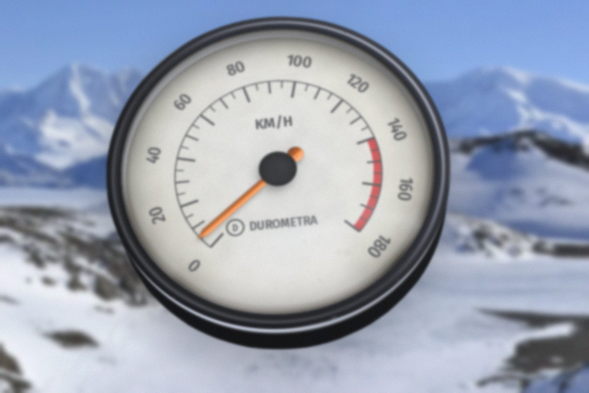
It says value=5 unit=km/h
